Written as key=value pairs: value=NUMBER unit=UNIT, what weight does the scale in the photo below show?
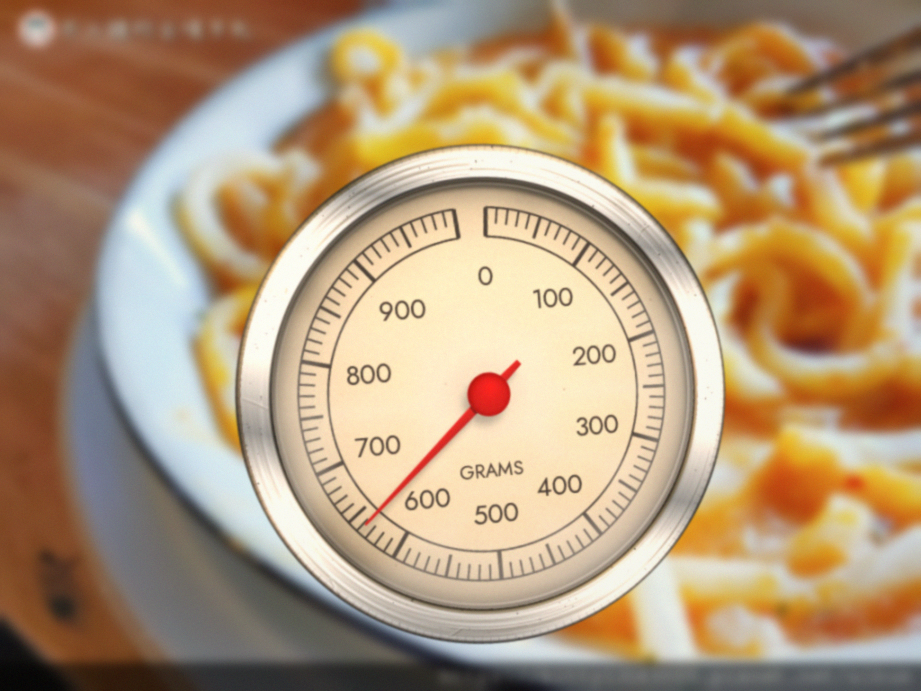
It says value=640 unit=g
